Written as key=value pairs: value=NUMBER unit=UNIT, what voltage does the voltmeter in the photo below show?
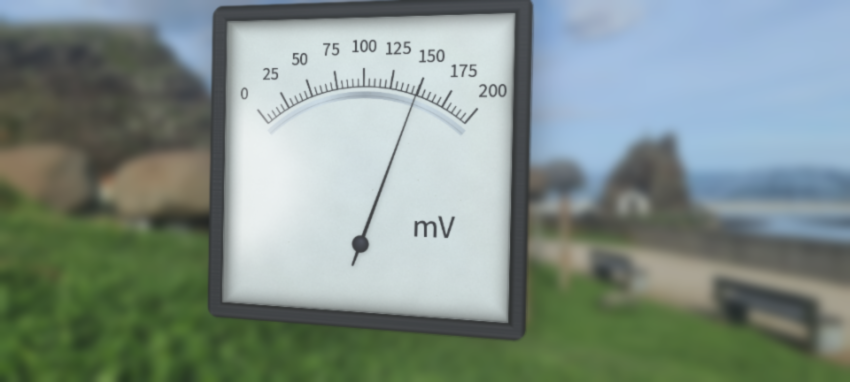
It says value=150 unit=mV
